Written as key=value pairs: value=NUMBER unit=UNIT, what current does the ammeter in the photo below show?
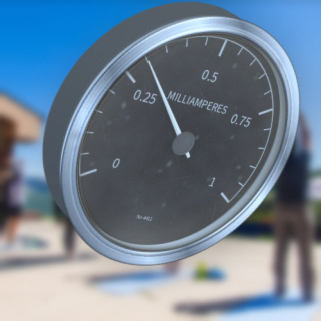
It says value=0.3 unit=mA
